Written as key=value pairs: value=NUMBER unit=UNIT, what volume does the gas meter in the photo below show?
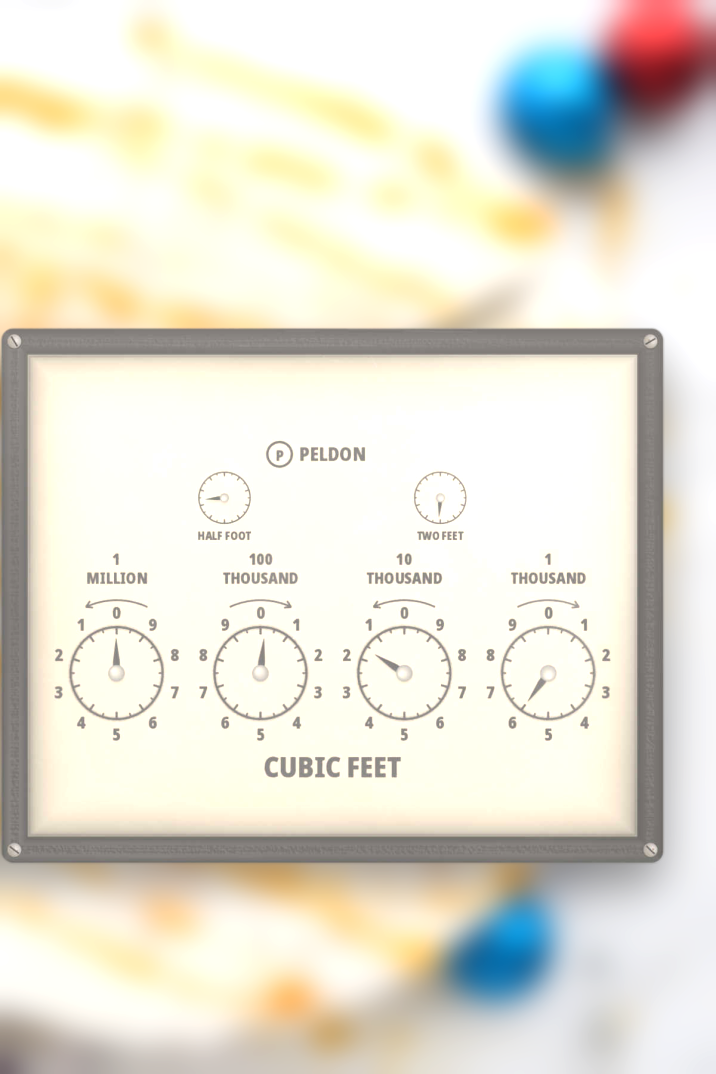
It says value=1600 unit=ft³
